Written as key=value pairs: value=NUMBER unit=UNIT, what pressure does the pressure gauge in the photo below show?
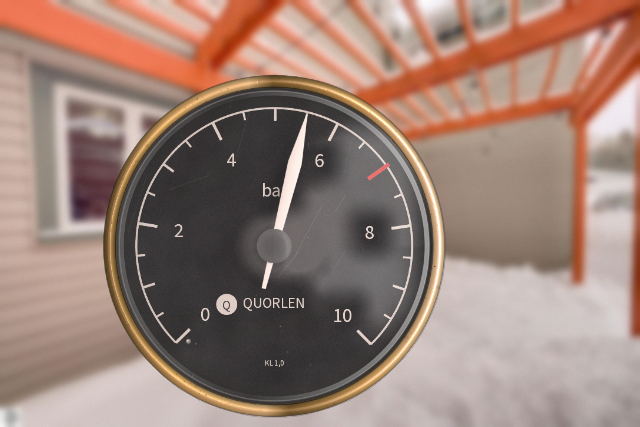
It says value=5.5 unit=bar
